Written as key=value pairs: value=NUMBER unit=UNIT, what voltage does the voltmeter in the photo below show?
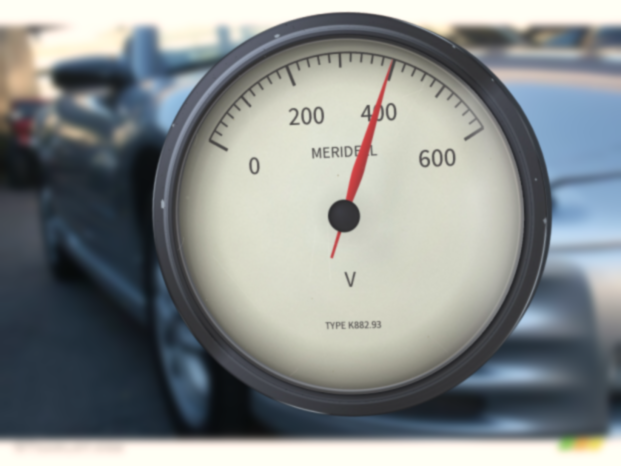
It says value=400 unit=V
